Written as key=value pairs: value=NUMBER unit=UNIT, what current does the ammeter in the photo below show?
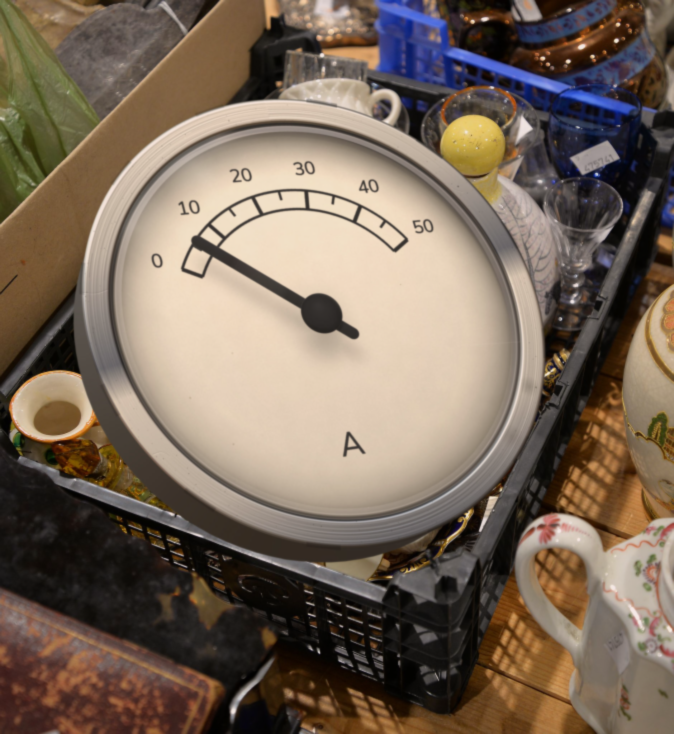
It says value=5 unit=A
